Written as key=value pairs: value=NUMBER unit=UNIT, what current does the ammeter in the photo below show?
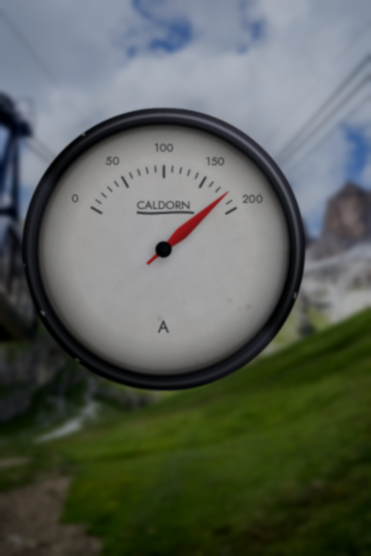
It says value=180 unit=A
